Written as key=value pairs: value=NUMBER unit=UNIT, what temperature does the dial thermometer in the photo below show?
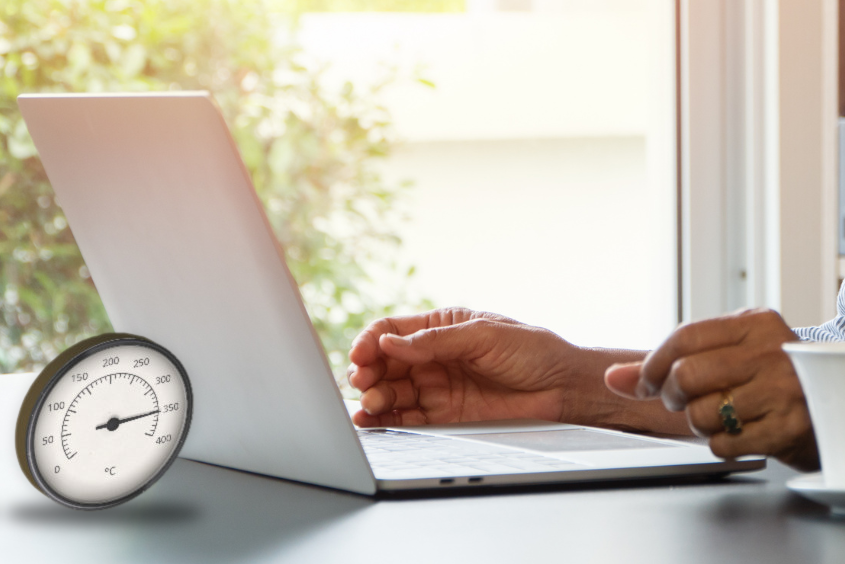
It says value=350 unit=°C
